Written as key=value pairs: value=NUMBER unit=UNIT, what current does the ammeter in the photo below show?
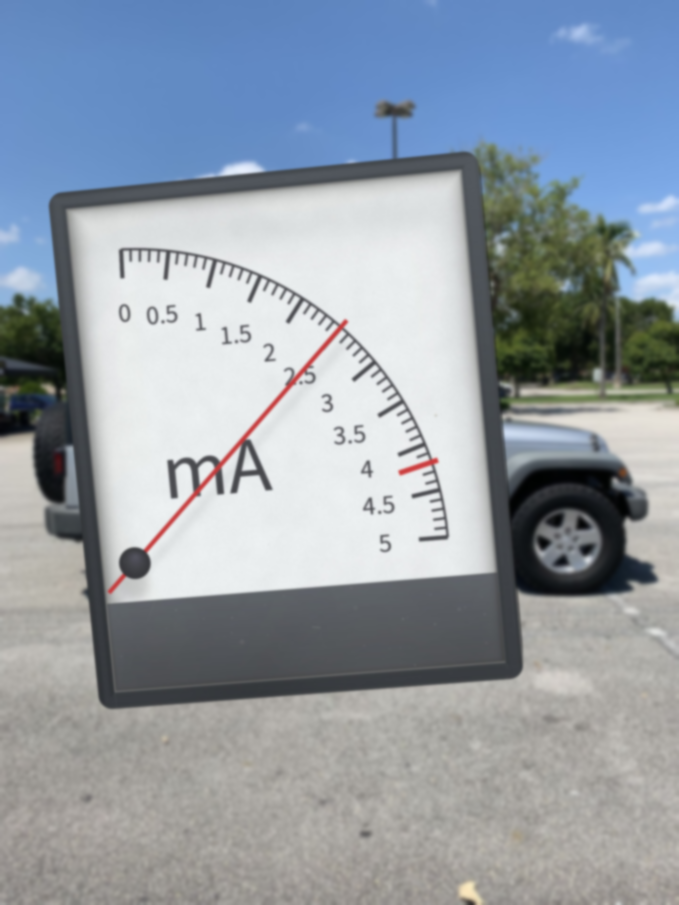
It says value=2.5 unit=mA
